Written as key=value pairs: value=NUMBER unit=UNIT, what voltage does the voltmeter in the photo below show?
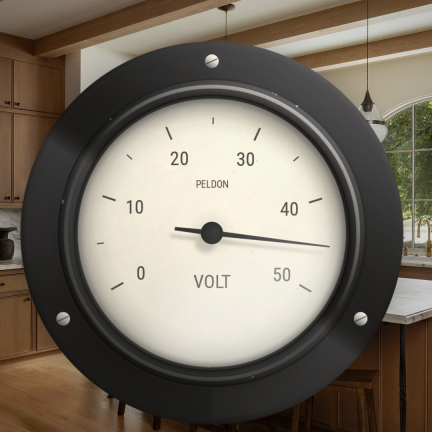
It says value=45 unit=V
